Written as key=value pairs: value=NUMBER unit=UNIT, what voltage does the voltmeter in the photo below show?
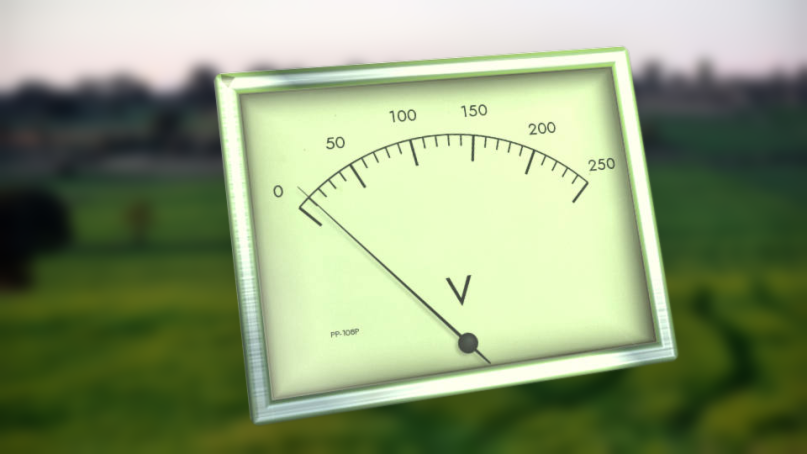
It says value=10 unit=V
